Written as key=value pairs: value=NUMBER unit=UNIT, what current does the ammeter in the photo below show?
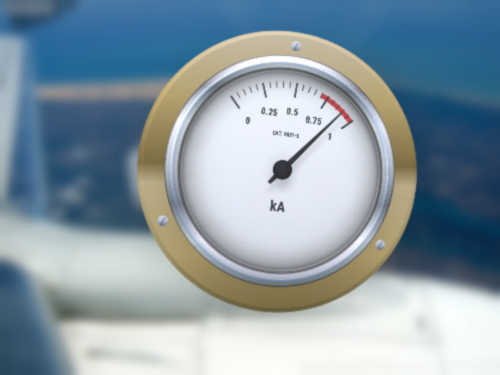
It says value=0.9 unit=kA
